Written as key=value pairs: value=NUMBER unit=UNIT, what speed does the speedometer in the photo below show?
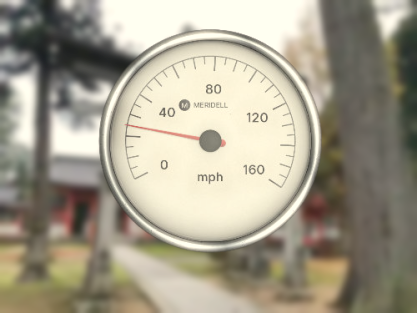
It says value=25 unit=mph
